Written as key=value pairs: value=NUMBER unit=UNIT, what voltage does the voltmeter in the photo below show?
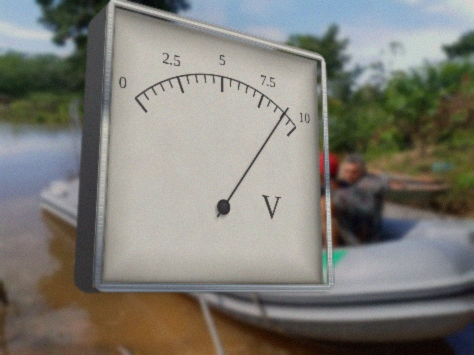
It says value=9 unit=V
